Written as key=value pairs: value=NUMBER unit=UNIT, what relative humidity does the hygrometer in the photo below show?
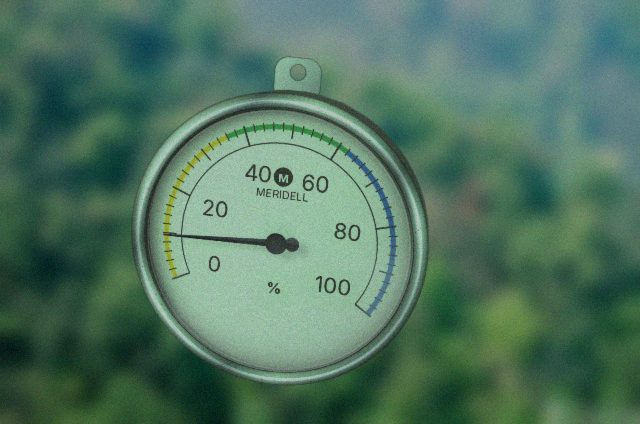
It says value=10 unit=%
